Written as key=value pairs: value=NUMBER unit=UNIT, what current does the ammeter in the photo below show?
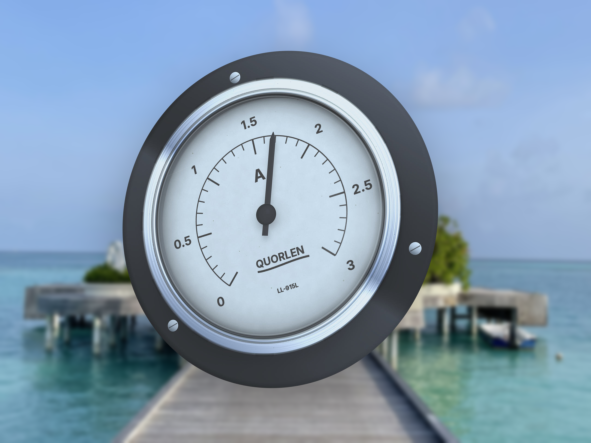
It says value=1.7 unit=A
